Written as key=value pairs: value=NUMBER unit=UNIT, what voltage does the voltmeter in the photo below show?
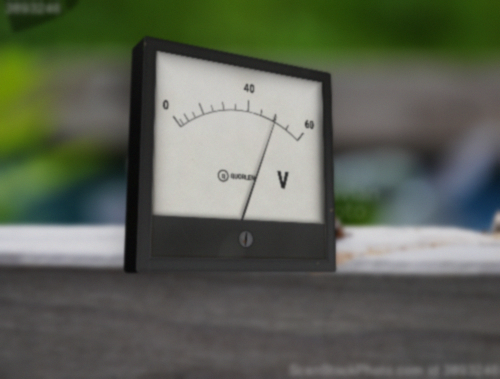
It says value=50 unit=V
